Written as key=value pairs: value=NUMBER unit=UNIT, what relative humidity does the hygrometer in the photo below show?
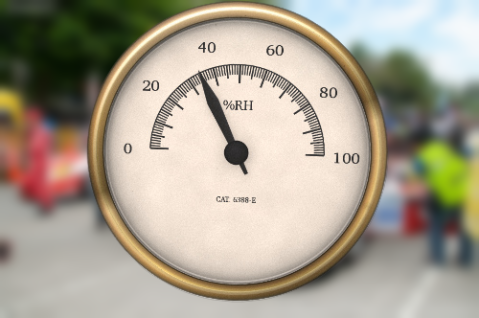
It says value=35 unit=%
